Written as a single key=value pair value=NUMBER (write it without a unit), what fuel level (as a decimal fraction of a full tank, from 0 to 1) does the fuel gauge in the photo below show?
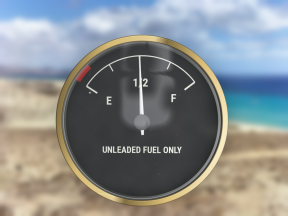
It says value=0.5
